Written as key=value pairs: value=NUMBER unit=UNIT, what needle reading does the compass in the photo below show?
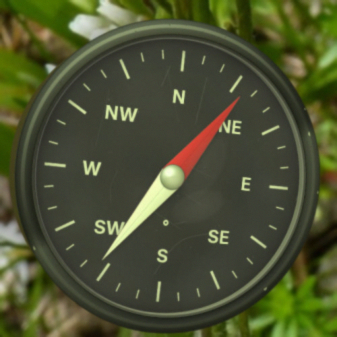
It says value=35 unit=°
